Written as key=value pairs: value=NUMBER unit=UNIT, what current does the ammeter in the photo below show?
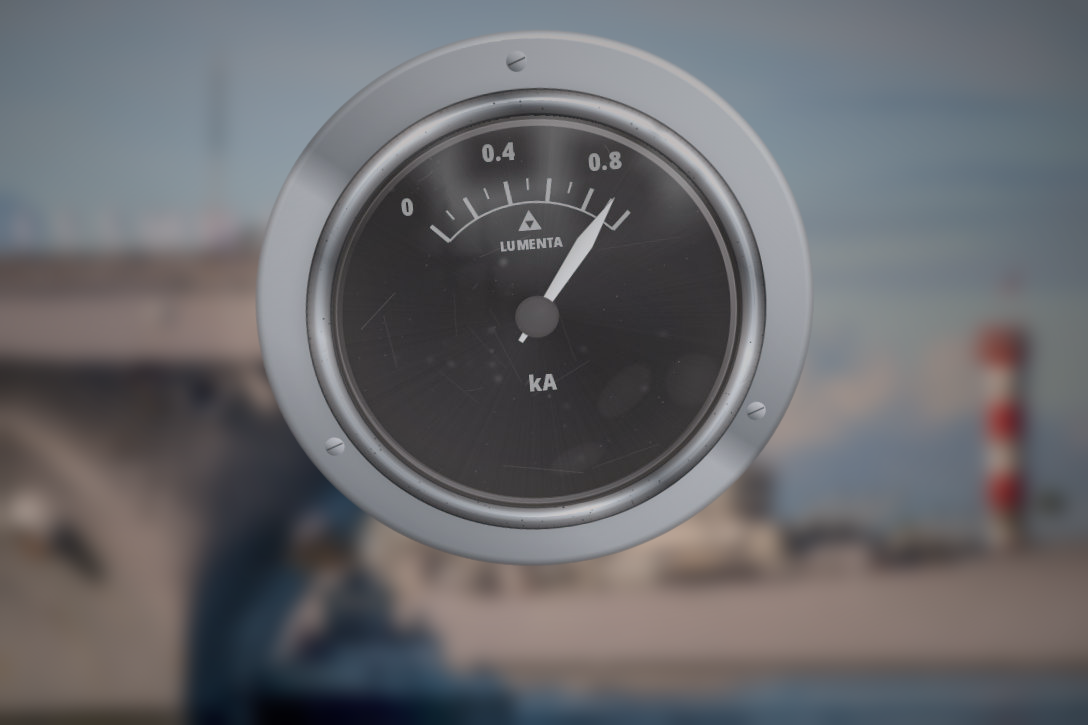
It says value=0.9 unit=kA
